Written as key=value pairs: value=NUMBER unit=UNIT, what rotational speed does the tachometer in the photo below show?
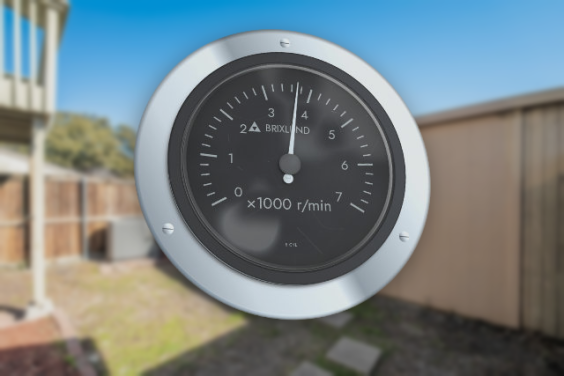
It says value=3700 unit=rpm
